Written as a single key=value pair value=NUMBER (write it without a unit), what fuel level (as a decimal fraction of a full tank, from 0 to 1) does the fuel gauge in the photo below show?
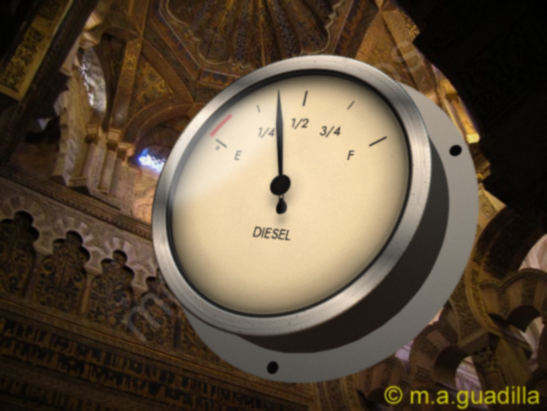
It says value=0.375
